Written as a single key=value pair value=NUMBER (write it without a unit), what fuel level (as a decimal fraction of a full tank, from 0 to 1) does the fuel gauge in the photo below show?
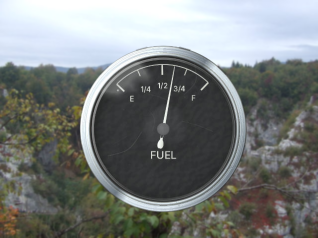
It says value=0.625
